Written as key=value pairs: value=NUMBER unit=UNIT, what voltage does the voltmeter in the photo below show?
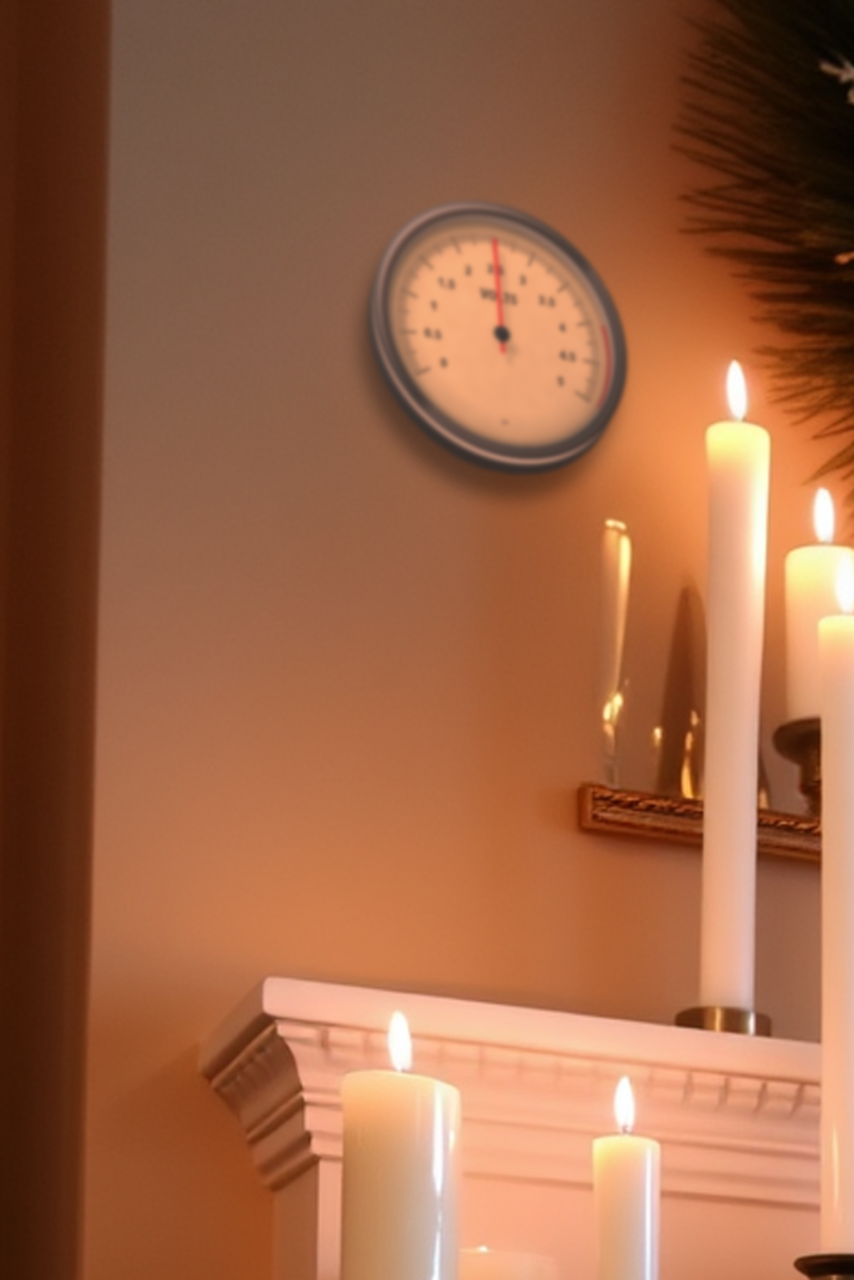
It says value=2.5 unit=V
